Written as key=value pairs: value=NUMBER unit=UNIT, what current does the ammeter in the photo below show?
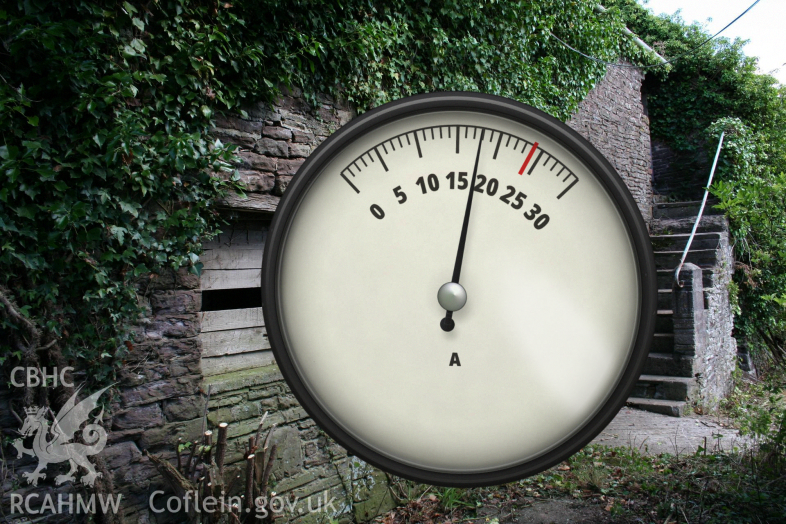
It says value=18 unit=A
